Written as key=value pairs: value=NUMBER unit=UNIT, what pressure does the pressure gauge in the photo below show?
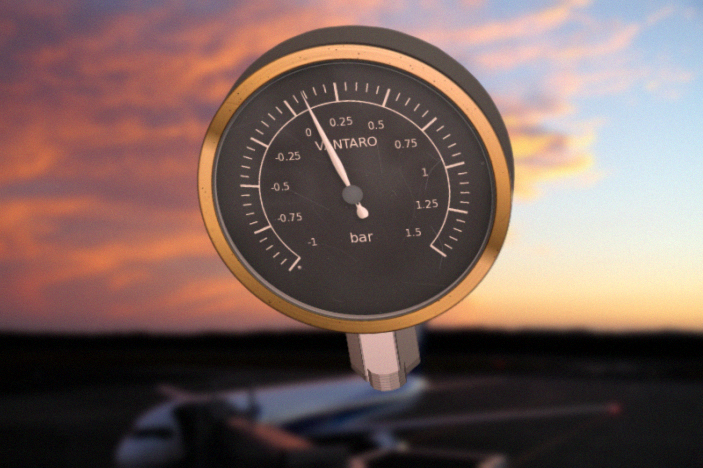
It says value=0.1 unit=bar
